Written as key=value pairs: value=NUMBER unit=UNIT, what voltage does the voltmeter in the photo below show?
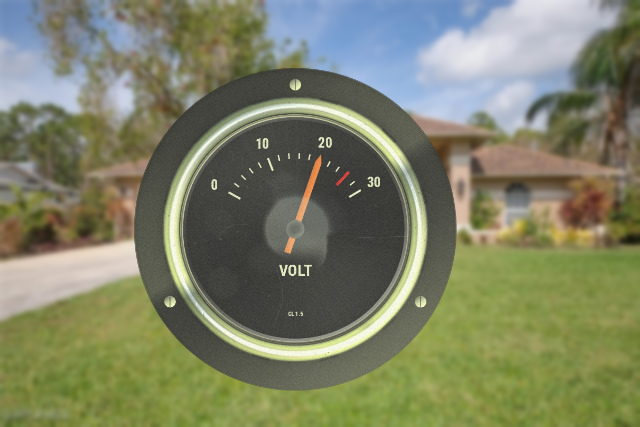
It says value=20 unit=V
